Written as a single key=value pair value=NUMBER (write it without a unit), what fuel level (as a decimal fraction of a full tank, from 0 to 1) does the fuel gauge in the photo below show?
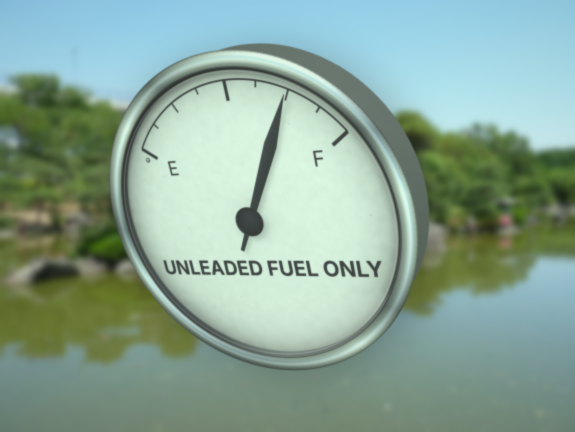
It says value=0.75
